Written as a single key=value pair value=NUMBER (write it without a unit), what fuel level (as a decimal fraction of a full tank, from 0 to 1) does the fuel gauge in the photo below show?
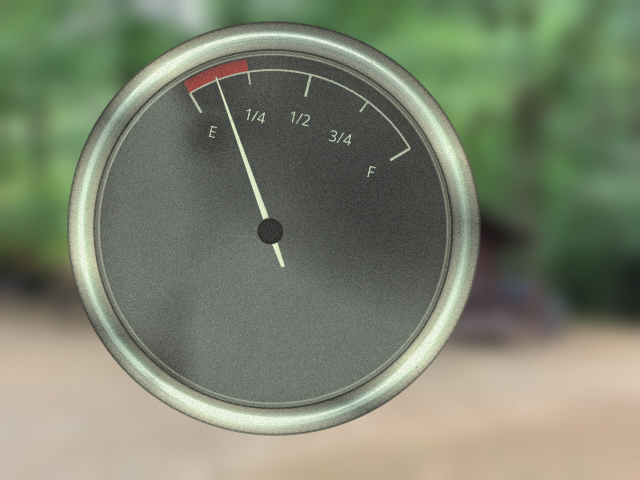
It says value=0.125
